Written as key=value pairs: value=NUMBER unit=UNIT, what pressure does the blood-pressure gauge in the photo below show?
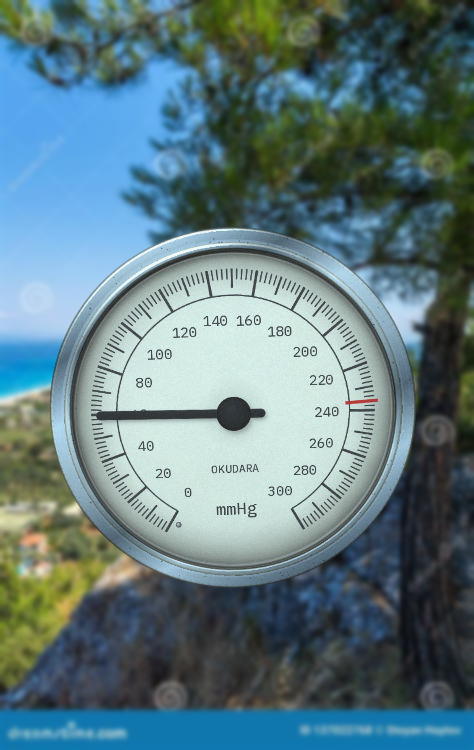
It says value=60 unit=mmHg
